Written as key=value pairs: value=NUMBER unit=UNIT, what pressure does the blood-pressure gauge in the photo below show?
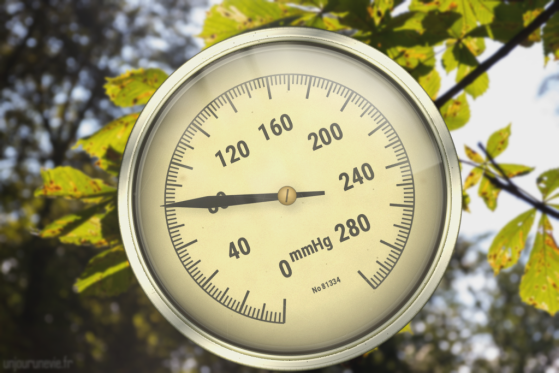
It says value=80 unit=mmHg
